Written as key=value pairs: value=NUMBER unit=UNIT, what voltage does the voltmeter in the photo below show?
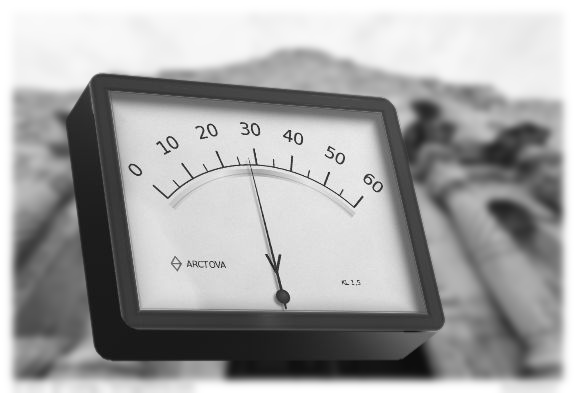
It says value=27.5 unit=V
